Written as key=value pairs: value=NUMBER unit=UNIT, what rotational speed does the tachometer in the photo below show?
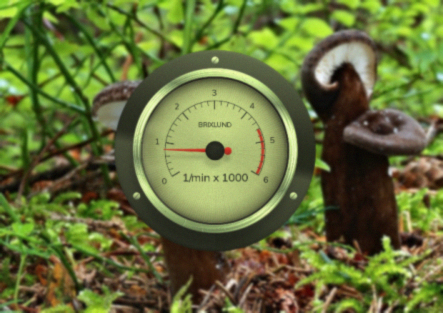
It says value=800 unit=rpm
